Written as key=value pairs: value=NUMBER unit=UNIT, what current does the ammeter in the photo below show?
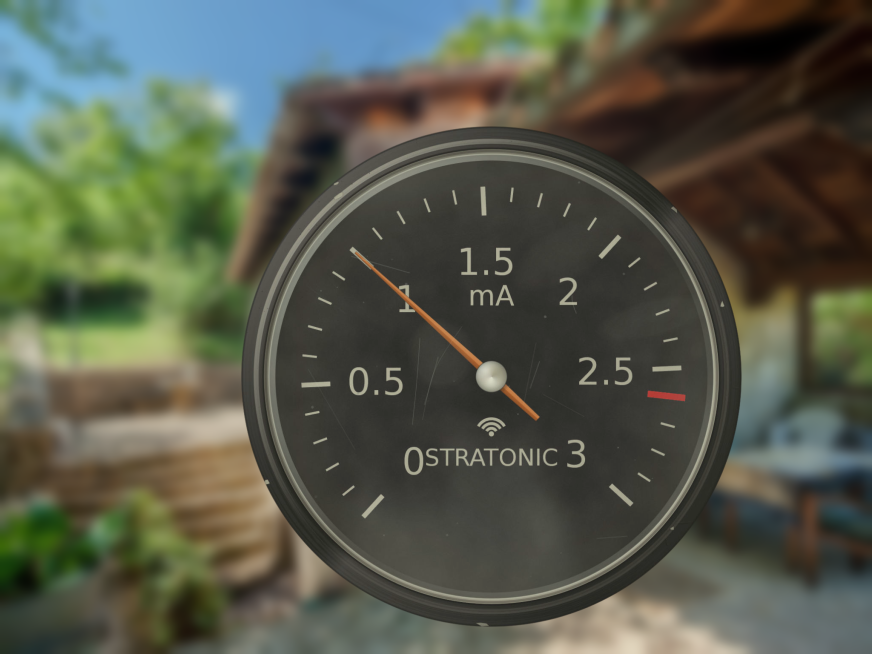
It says value=1 unit=mA
